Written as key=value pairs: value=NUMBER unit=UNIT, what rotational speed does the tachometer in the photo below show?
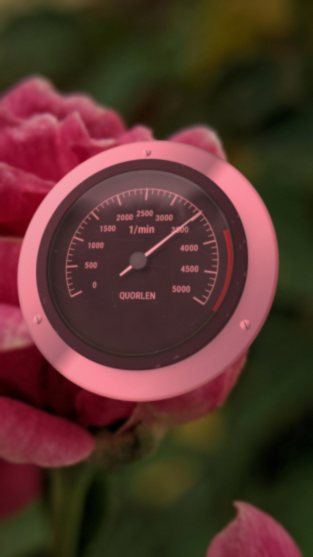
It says value=3500 unit=rpm
